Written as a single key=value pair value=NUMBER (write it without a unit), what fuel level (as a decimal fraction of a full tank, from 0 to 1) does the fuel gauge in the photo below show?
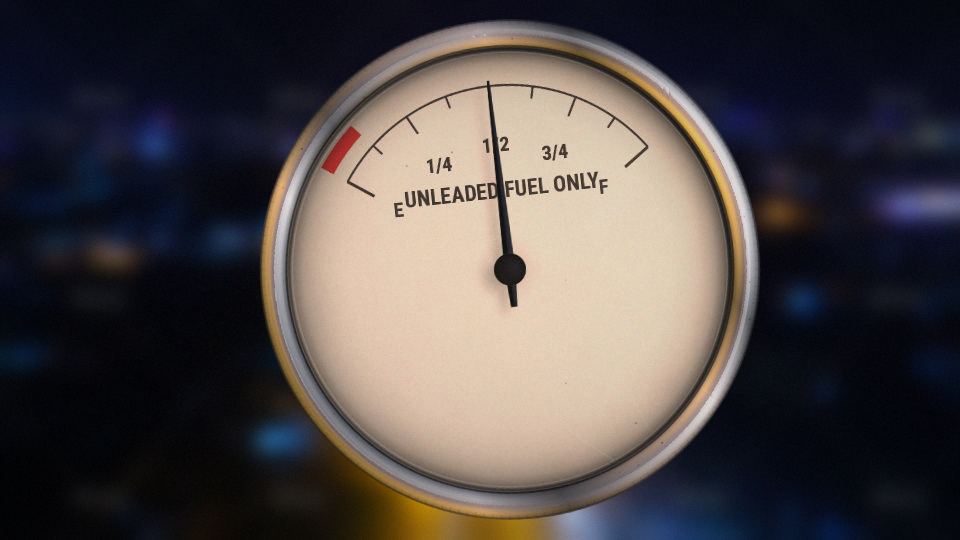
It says value=0.5
